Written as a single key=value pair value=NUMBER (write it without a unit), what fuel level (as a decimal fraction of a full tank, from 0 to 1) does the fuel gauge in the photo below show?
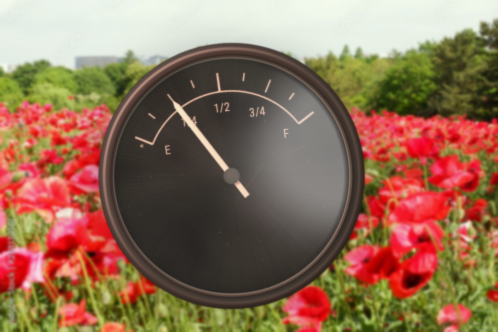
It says value=0.25
